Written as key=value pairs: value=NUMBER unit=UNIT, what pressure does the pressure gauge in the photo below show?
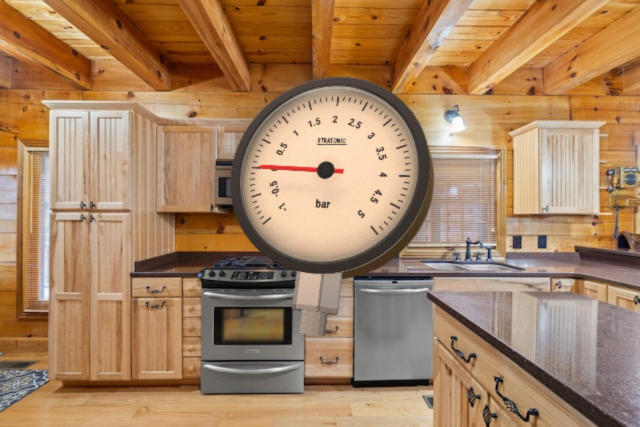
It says value=0 unit=bar
